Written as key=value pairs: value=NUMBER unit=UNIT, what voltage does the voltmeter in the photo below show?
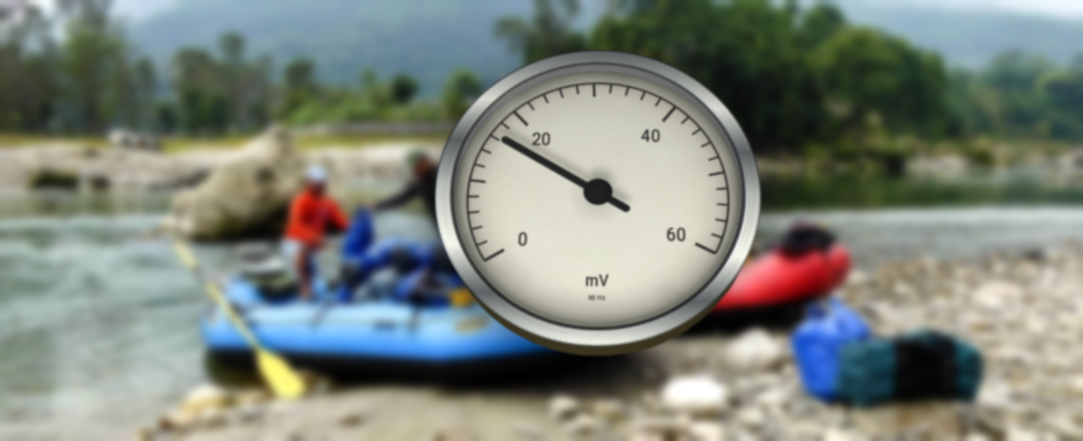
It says value=16 unit=mV
